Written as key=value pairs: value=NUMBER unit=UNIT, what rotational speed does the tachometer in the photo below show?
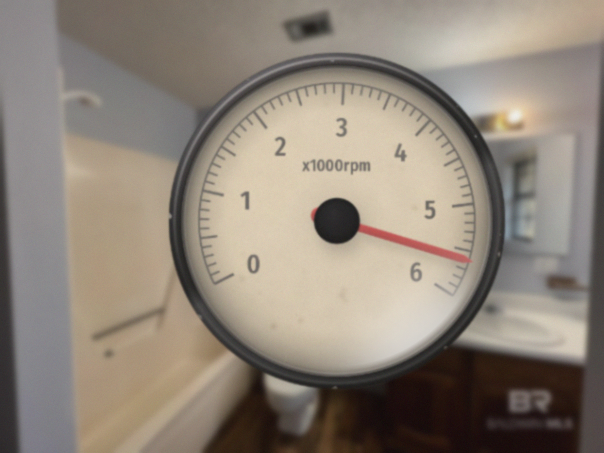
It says value=5600 unit=rpm
